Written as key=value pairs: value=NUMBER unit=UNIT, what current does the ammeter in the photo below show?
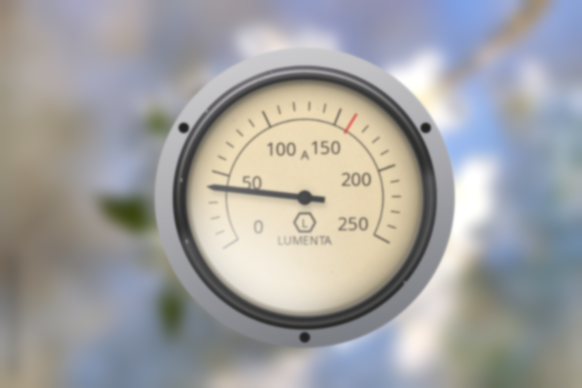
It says value=40 unit=A
